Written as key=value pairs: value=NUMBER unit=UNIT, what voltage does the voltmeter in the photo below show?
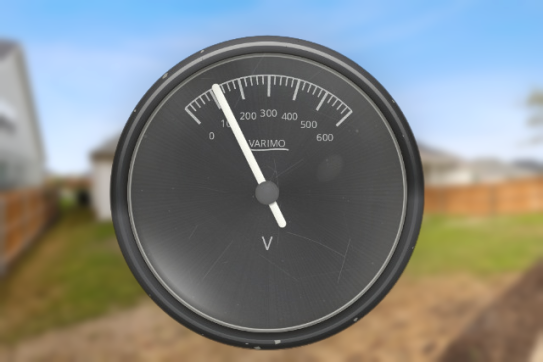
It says value=120 unit=V
